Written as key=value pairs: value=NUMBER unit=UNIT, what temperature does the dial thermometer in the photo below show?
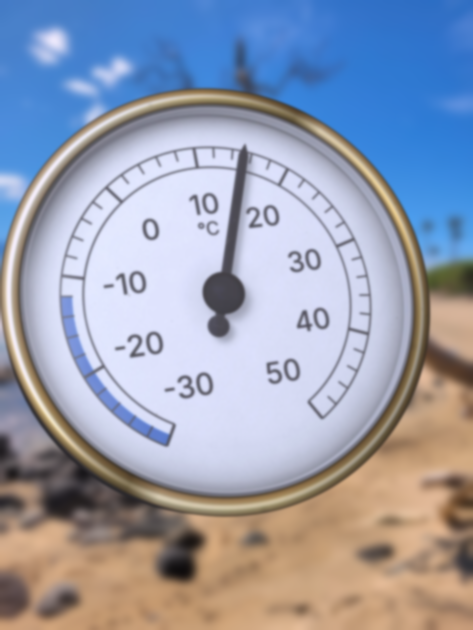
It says value=15 unit=°C
